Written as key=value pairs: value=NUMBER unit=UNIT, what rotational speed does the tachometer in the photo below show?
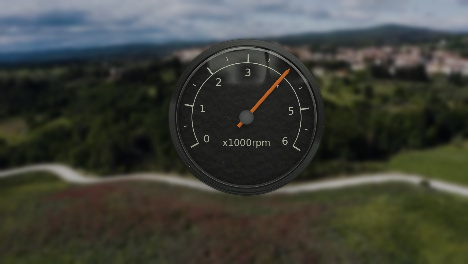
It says value=4000 unit=rpm
